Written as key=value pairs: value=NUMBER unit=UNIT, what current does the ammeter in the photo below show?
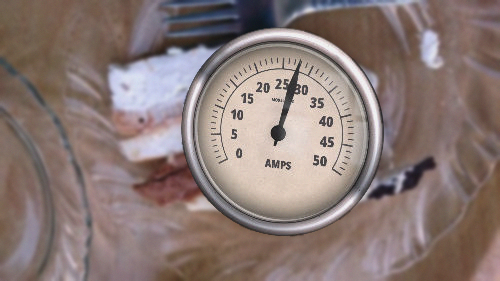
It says value=28 unit=A
